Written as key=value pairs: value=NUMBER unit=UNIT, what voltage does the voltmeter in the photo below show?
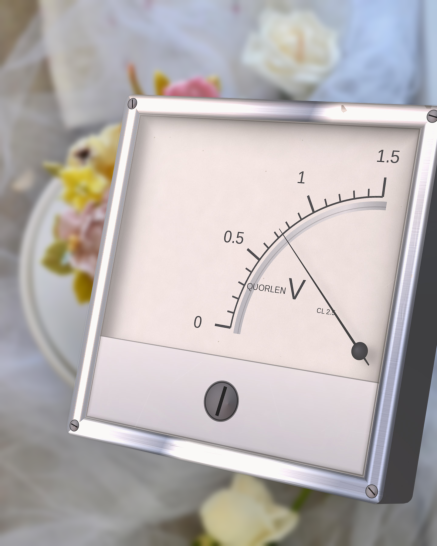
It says value=0.75 unit=V
